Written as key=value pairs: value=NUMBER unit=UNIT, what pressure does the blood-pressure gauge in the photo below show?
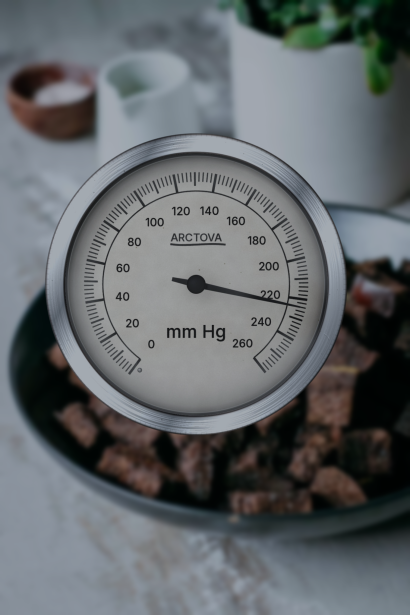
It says value=224 unit=mmHg
